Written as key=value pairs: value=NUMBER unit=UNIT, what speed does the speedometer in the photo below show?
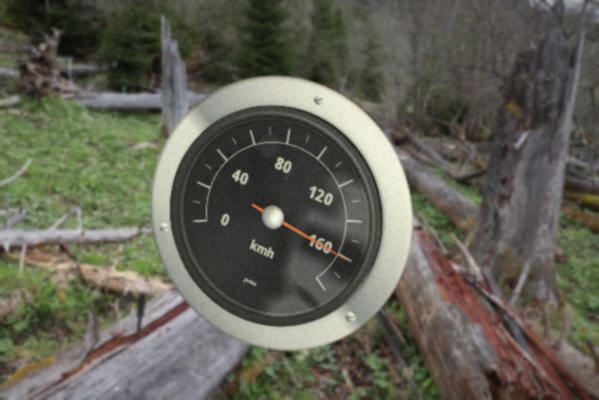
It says value=160 unit=km/h
